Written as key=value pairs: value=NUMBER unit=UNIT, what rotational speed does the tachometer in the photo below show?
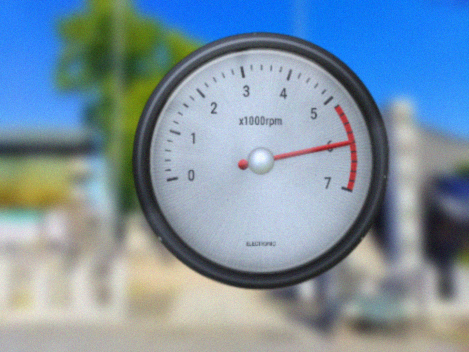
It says value=6000 unit=rpm
